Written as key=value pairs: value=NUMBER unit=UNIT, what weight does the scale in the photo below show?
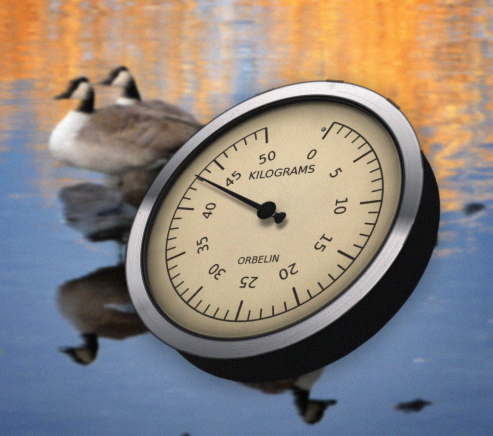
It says value=43 unit=kg
